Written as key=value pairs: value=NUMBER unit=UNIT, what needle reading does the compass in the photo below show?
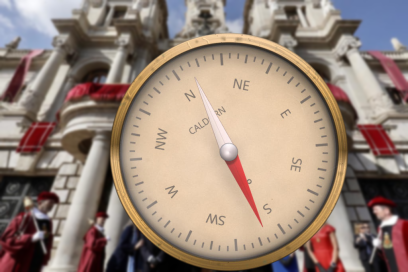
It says value=190 unit=°
